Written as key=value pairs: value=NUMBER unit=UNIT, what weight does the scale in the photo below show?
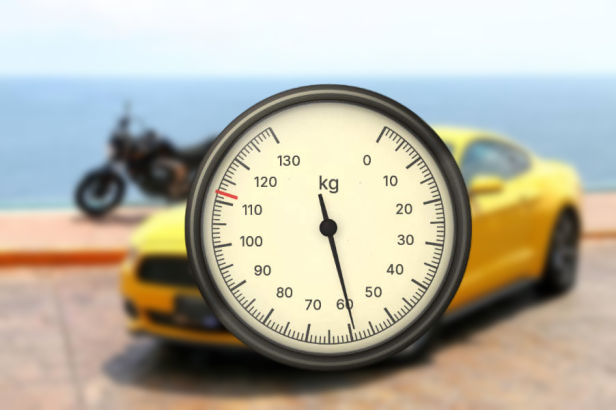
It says value=59 unit=kg
